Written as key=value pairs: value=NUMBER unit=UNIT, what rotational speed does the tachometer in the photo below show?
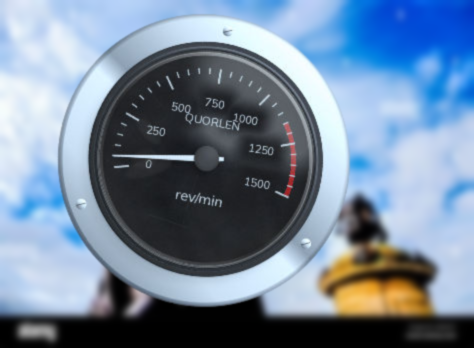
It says value=50 unit=rpm
